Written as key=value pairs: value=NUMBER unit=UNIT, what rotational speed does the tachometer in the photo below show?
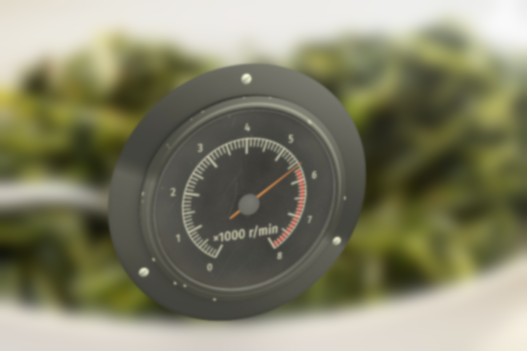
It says value=5500 unit=rpm
